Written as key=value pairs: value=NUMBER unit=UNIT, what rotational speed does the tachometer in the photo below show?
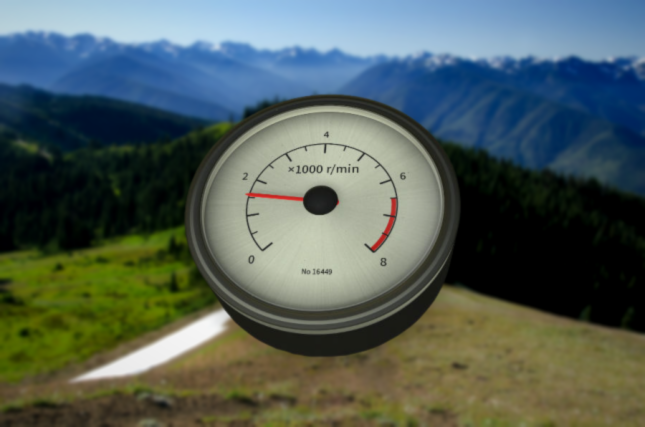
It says value=1500 unit=rpm
